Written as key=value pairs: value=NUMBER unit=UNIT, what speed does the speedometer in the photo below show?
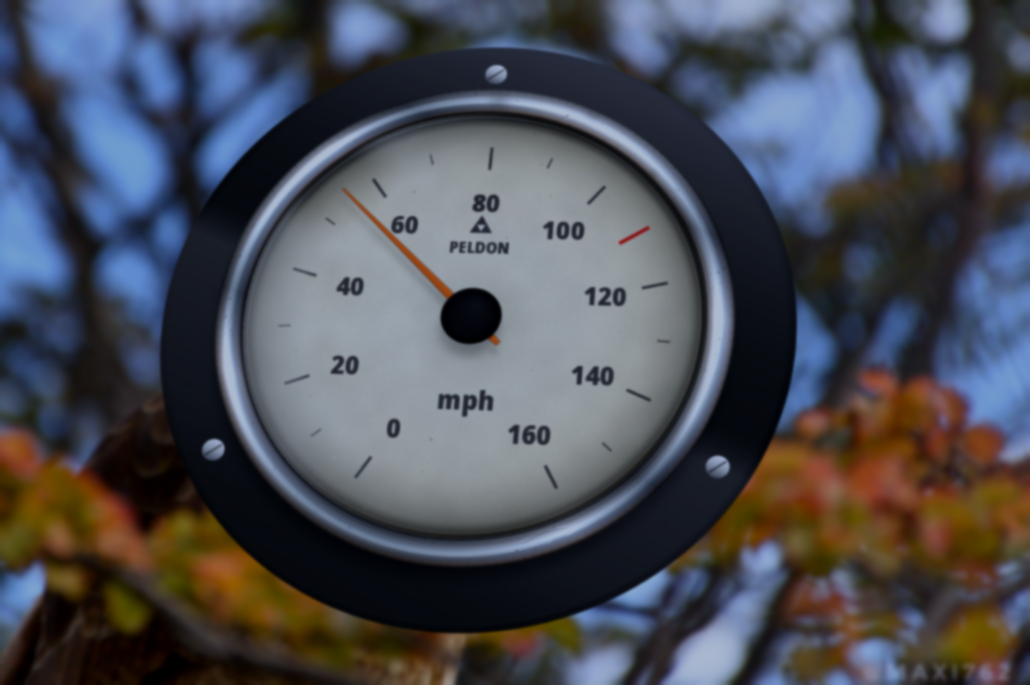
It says value=55 unit=mph
